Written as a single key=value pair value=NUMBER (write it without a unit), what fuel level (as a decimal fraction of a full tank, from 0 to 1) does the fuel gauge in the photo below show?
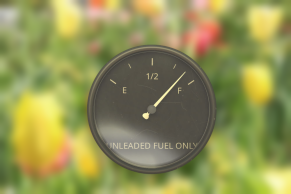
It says value=0.875
